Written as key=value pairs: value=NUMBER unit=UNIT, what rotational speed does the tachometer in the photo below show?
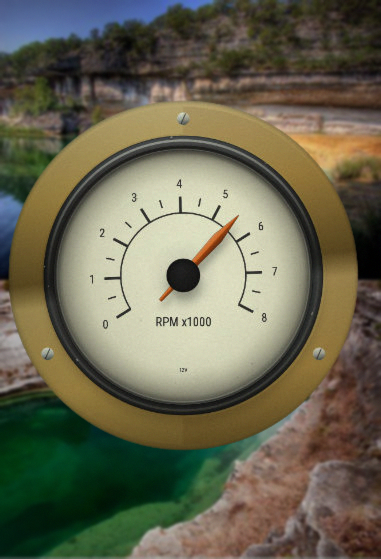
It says value=5500 unit=rpm
